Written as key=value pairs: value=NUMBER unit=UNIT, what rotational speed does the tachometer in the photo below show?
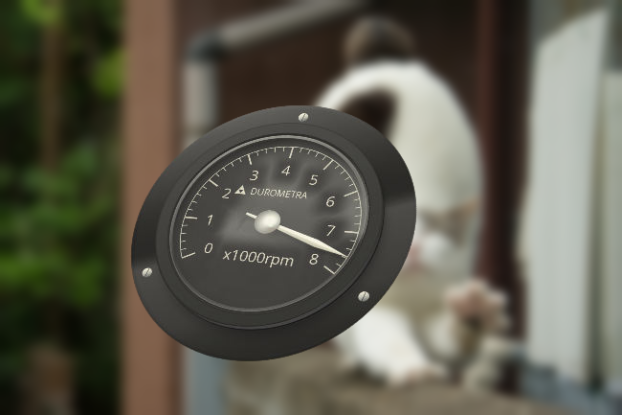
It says value=7600 unit=rpm
